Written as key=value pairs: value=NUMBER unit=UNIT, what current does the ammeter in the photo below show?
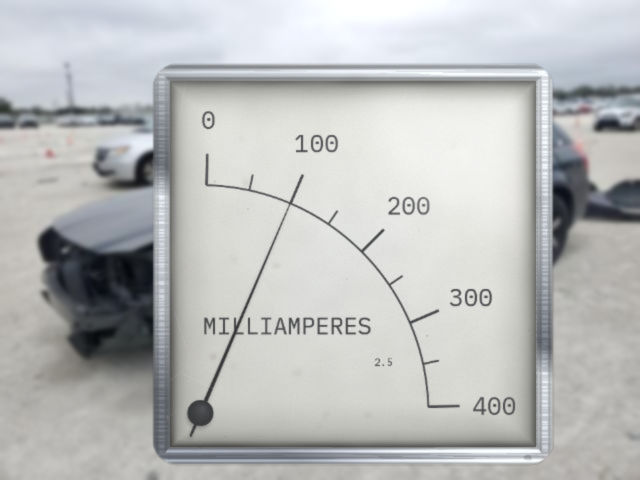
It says value=100 unit=mA
